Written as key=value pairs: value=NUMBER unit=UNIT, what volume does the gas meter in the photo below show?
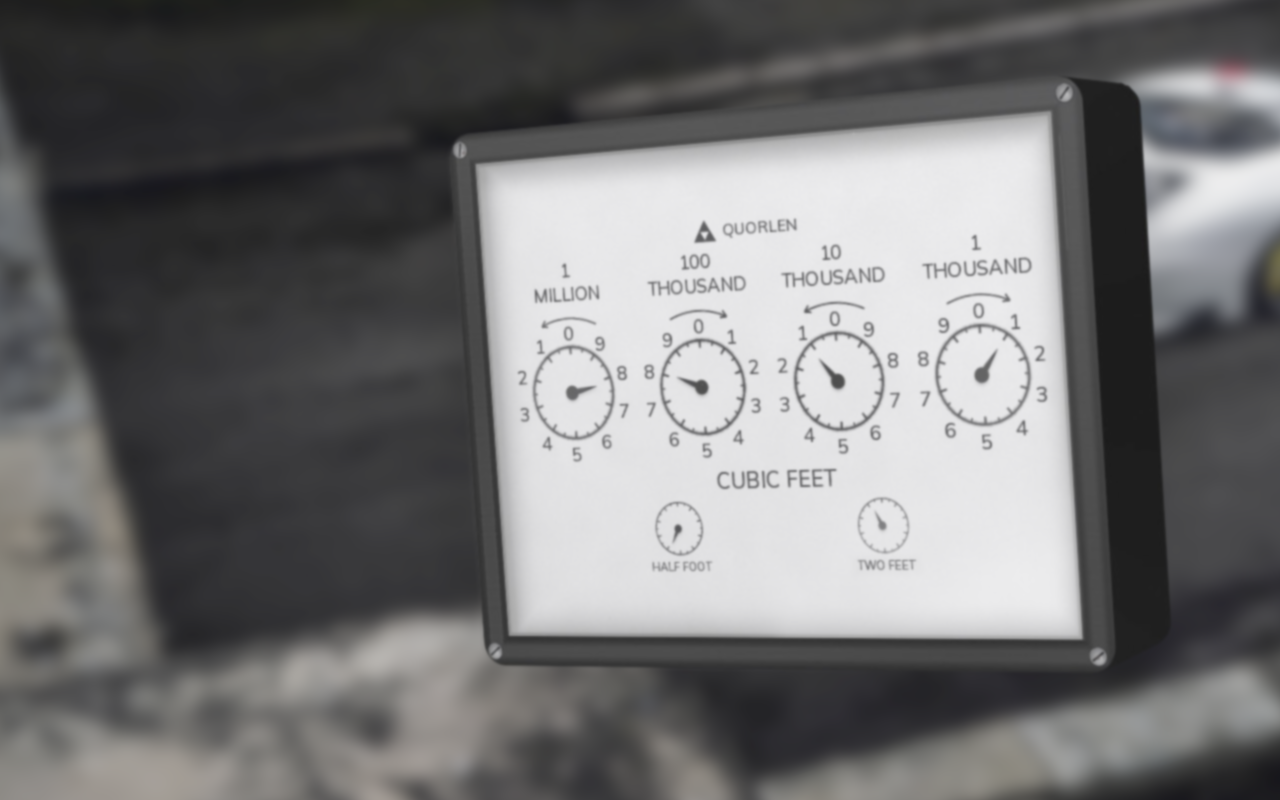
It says value=781100 unit=ft³
